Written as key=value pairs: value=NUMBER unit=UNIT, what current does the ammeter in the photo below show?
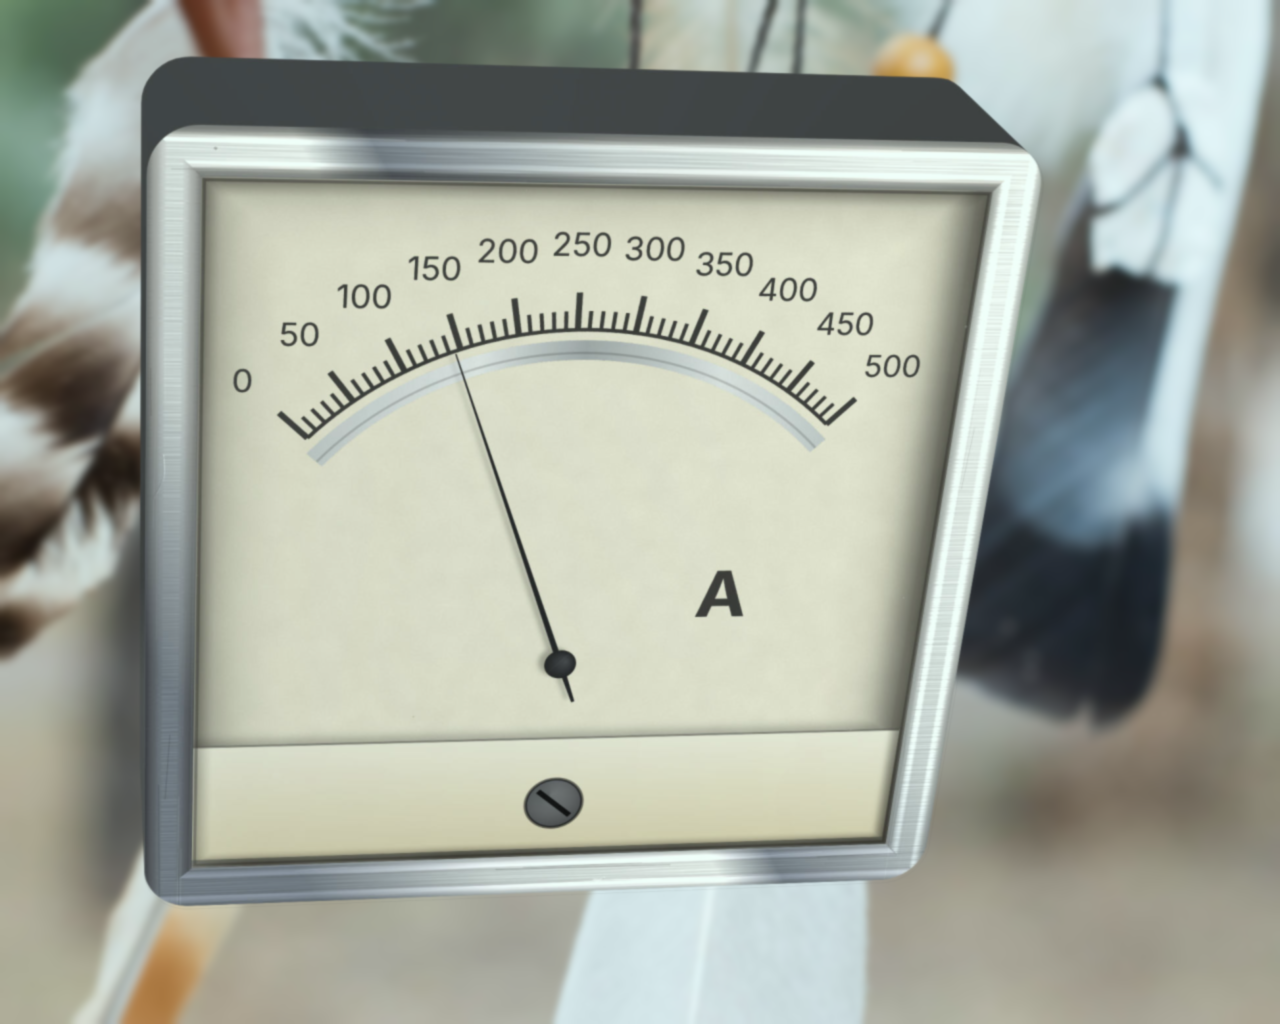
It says value=145 unit=A
